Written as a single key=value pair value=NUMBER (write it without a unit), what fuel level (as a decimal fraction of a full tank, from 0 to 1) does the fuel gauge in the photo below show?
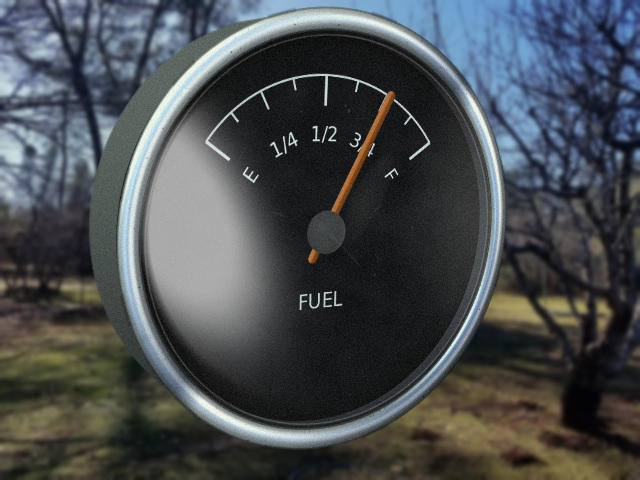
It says value=0.75
